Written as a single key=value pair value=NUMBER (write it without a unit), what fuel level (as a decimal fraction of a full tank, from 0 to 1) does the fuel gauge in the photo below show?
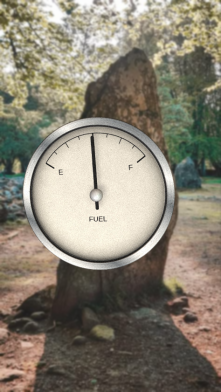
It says value=0.5
